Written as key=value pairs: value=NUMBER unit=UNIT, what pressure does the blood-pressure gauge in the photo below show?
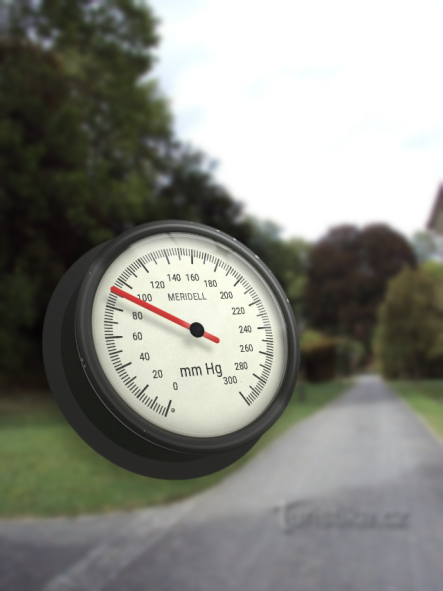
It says value=90 unit=mmHg
